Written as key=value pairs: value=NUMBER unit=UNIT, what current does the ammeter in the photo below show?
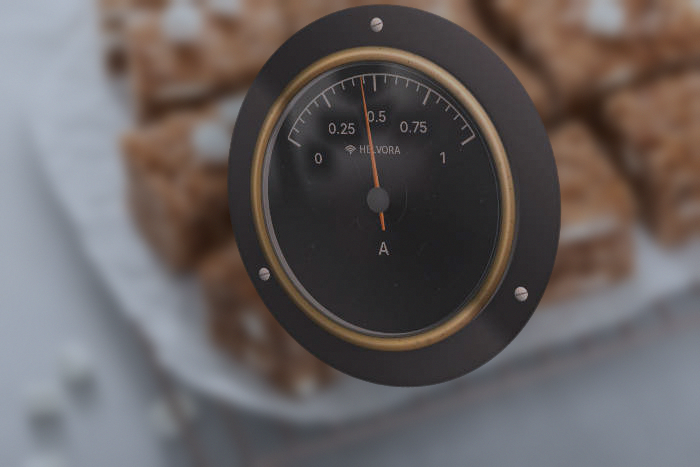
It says value=0.45 unit=A
